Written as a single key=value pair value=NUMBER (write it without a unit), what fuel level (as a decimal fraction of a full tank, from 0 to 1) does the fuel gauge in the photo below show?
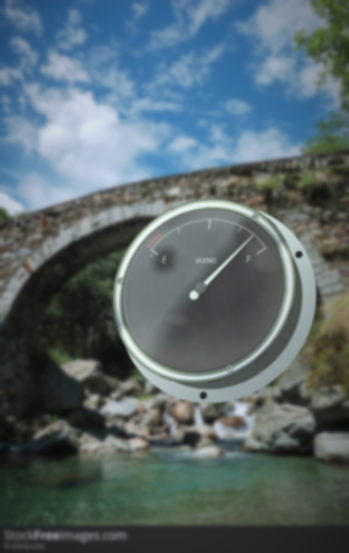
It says value=0.875
